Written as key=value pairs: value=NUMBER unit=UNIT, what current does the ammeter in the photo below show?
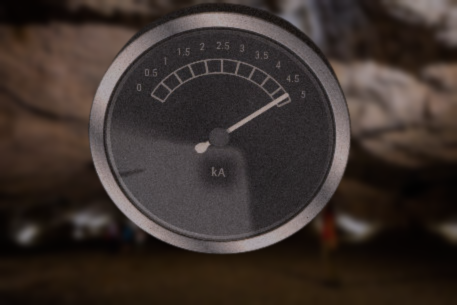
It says value=4.75 unit=kA
